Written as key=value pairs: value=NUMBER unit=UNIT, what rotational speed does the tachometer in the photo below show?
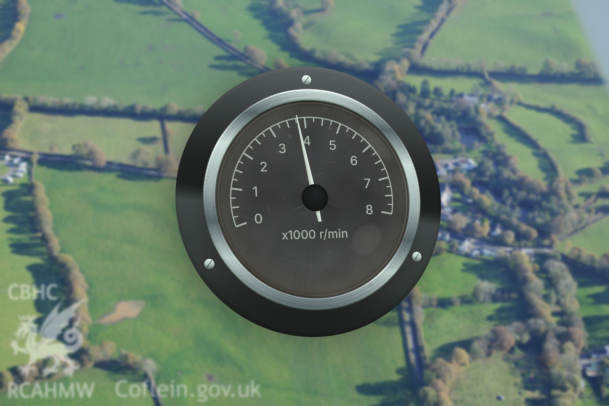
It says value=3750 unit=rpm
